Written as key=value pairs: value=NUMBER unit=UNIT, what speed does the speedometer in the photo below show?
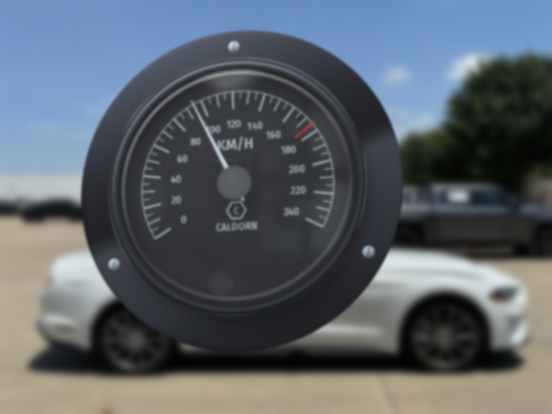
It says value=95 unit=km/h
